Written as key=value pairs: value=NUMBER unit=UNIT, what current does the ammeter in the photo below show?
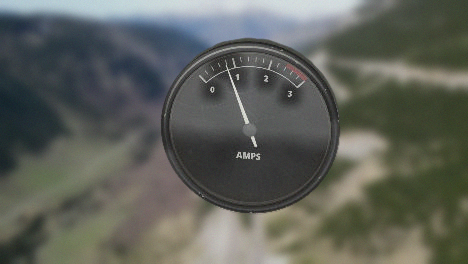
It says value=0.8 unit=A
